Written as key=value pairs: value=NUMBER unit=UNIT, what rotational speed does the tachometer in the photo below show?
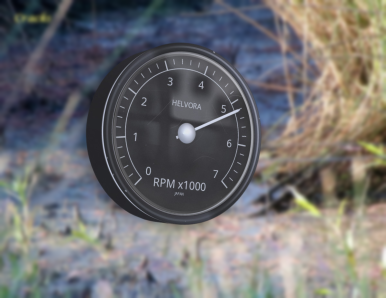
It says value=5200 unit=rpm
